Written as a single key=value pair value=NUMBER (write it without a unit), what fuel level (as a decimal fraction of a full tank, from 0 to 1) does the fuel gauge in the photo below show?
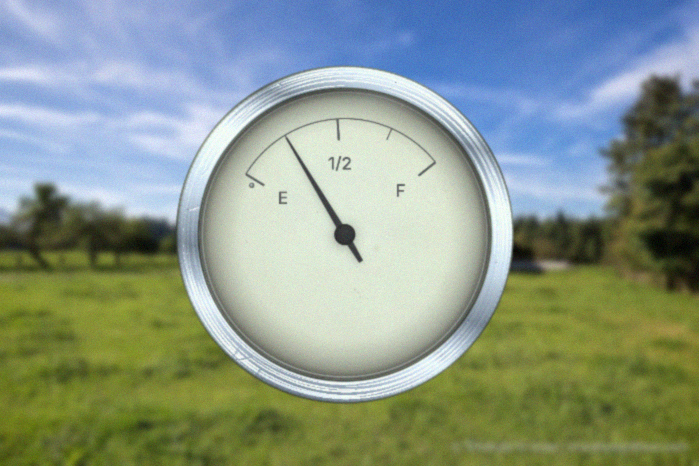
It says value=0.25
